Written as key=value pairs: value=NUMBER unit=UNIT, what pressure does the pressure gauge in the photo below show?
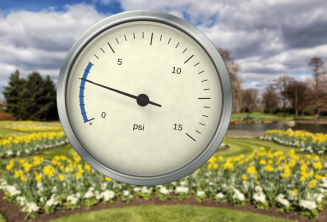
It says value=2.5 unit=psi
